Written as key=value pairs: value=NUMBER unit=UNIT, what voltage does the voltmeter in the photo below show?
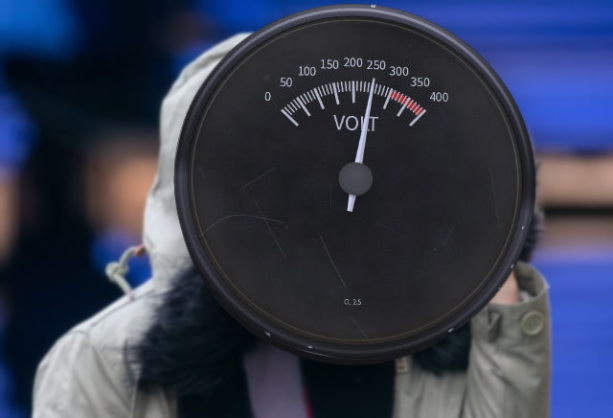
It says value=250 unit=V
